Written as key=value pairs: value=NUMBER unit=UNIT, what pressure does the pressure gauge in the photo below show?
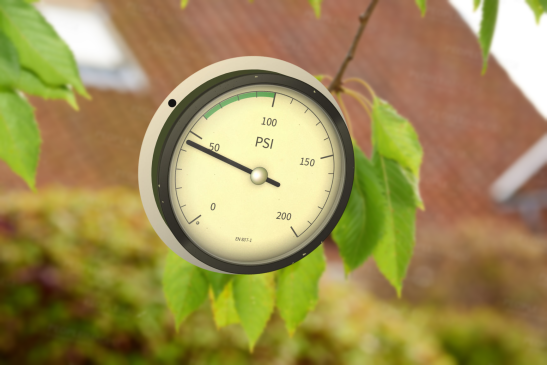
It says value=45 unit=psi
